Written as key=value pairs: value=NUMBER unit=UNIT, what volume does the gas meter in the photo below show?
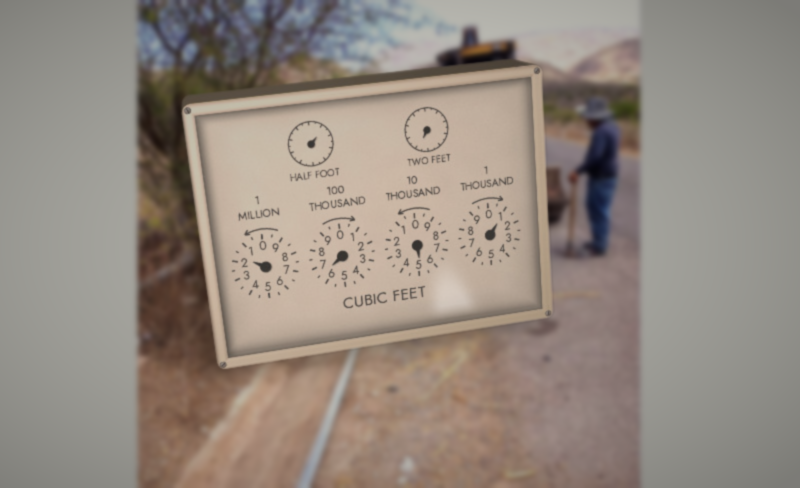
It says value=165100 unit=ft³
